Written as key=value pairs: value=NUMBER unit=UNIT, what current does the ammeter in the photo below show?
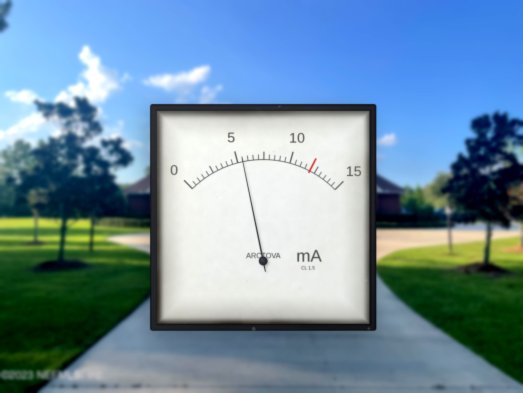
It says value=5.5 unit=mA
